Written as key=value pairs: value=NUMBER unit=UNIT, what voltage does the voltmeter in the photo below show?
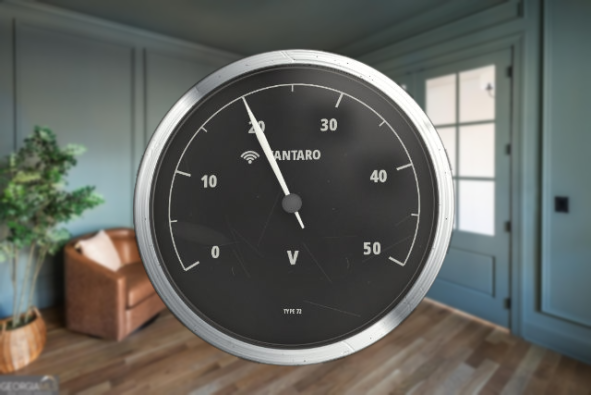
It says value=20 unit=V
